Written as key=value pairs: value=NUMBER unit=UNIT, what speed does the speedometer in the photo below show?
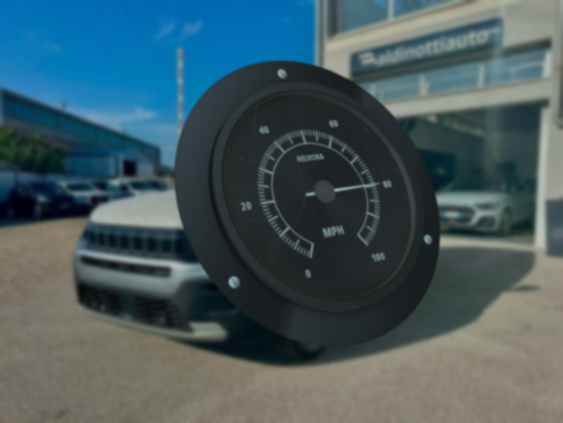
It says value=80 unit=mph
